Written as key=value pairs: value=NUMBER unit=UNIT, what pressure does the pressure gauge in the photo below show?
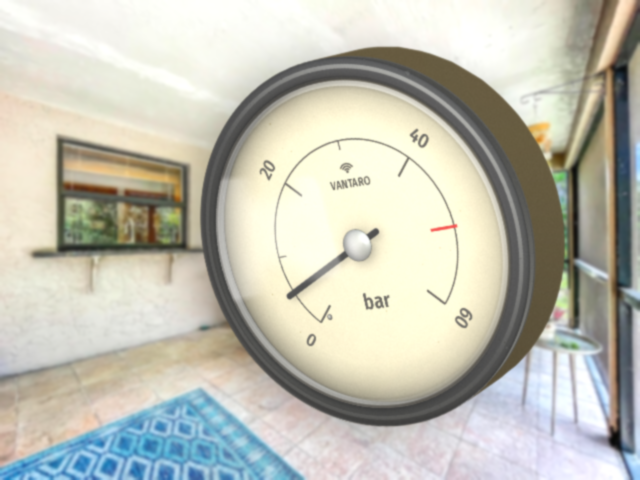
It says value=5 unit=bar
